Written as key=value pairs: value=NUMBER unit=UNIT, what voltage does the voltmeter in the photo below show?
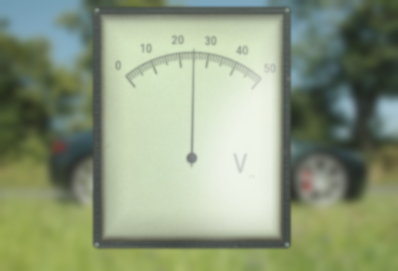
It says value=25 unit=V
